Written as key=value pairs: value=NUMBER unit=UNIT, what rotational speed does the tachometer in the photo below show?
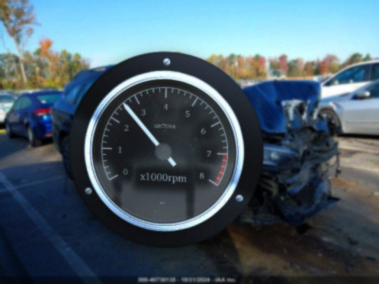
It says value=2600 unit=rpm
